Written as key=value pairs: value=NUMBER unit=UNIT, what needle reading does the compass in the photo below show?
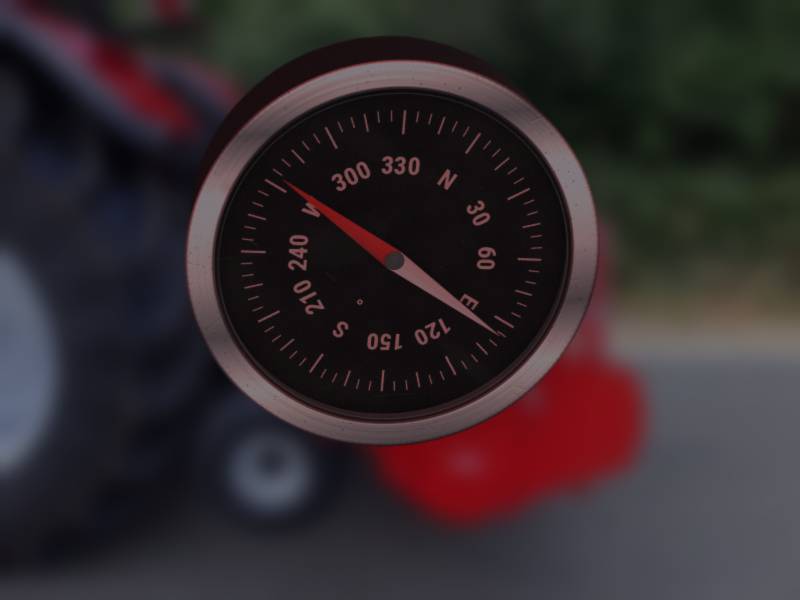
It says value=275 unit=°
